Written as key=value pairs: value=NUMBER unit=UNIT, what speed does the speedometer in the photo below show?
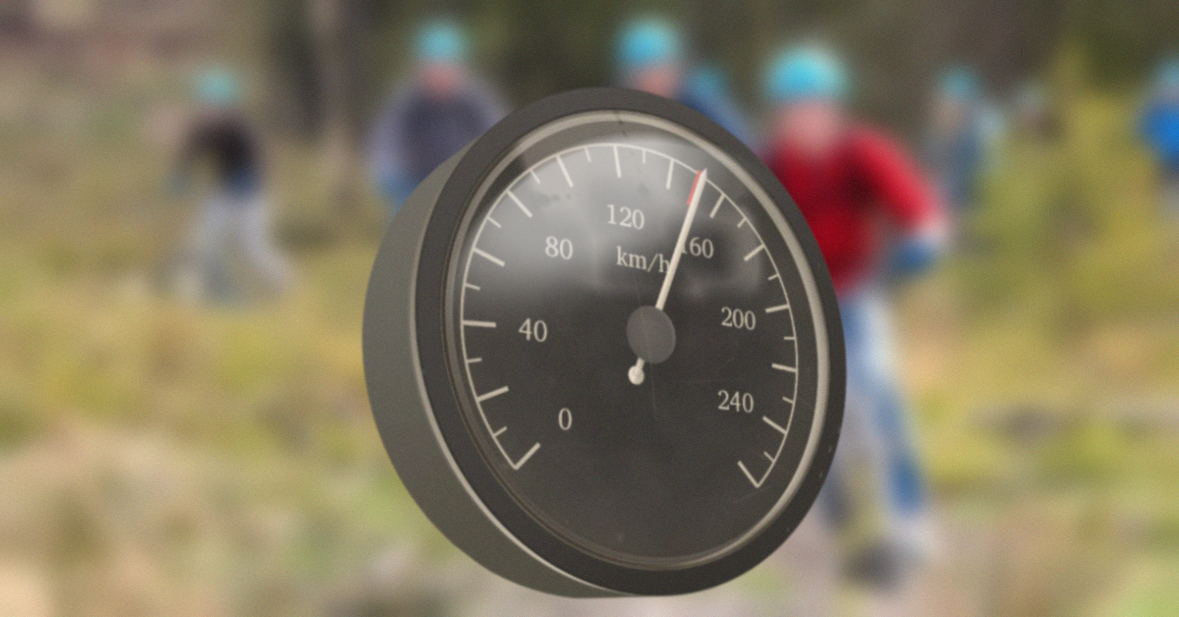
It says value=150 unit=km/h
